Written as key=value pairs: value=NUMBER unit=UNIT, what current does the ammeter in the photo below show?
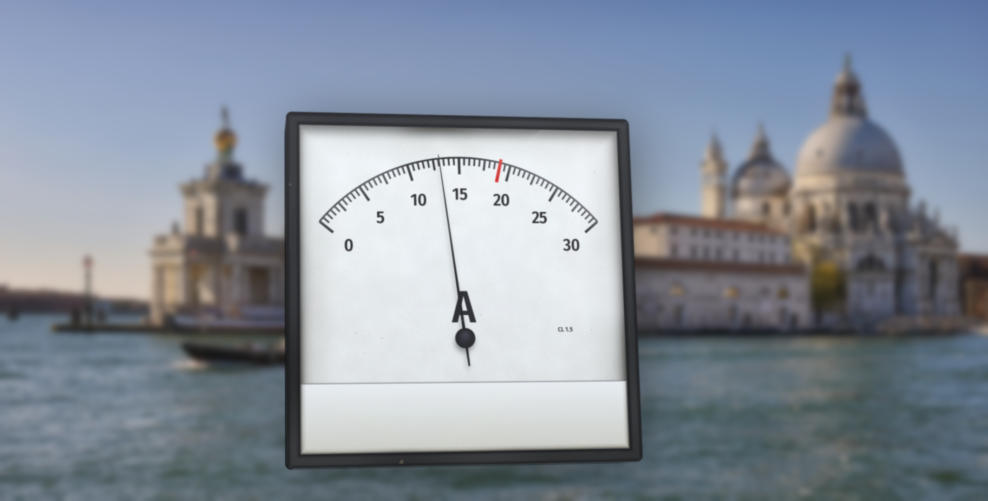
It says value=13 unit=A
